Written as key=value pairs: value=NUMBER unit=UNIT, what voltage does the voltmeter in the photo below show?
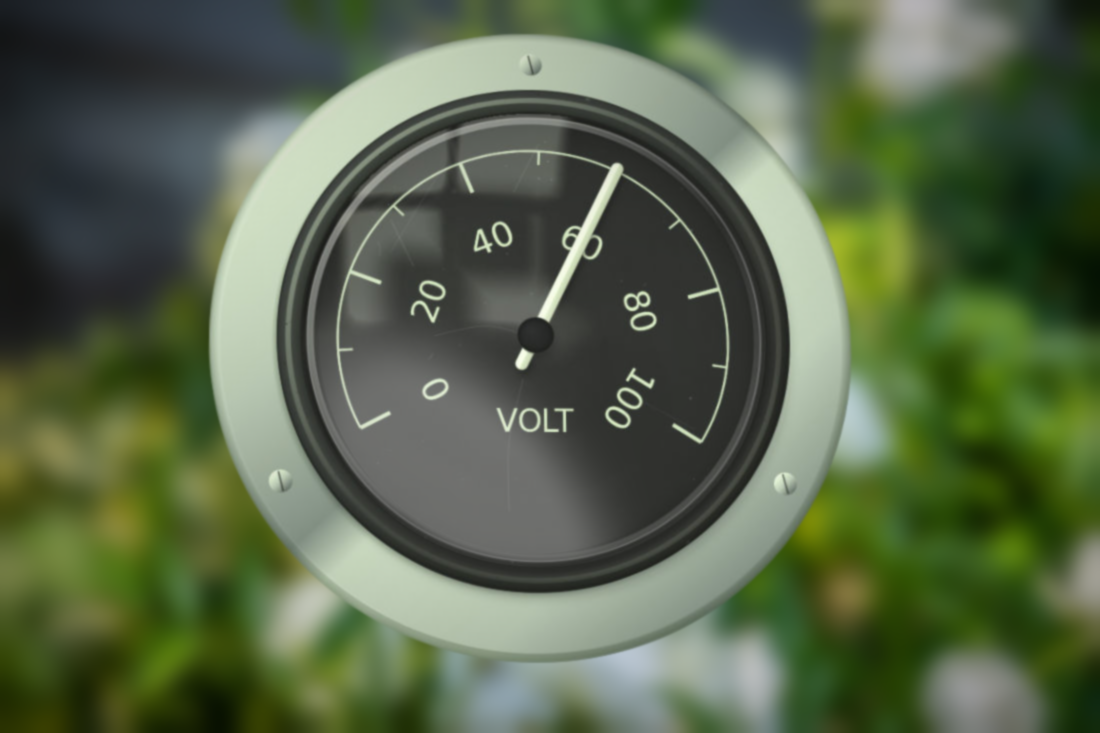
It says value=60 unit=V
